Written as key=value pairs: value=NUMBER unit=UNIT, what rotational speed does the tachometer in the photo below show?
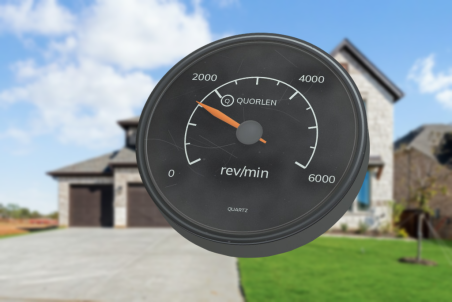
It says value=1500 unit=rpm
